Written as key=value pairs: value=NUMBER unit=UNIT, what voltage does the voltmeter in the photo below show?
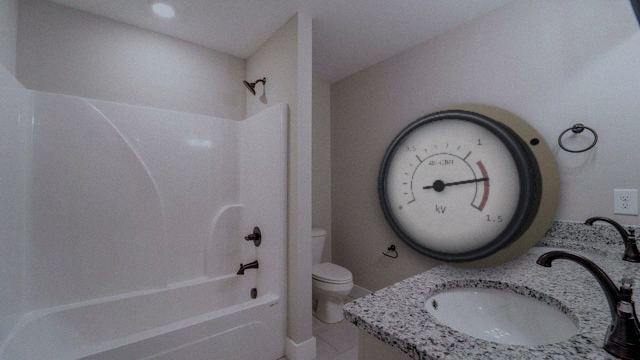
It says value=1.25 unit=kV
